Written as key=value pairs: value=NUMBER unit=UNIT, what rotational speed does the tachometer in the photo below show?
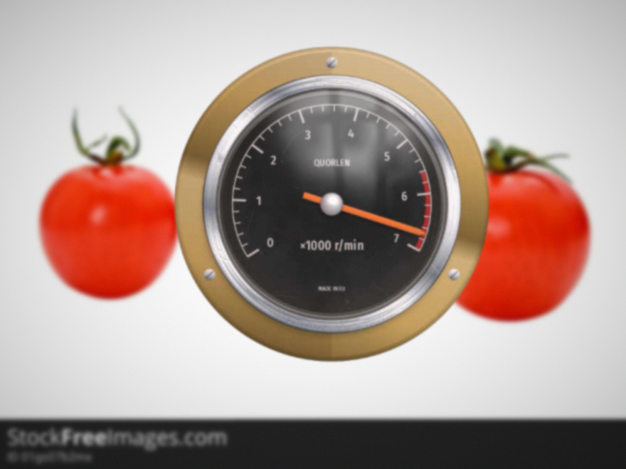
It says value=6700 unit=rpm
